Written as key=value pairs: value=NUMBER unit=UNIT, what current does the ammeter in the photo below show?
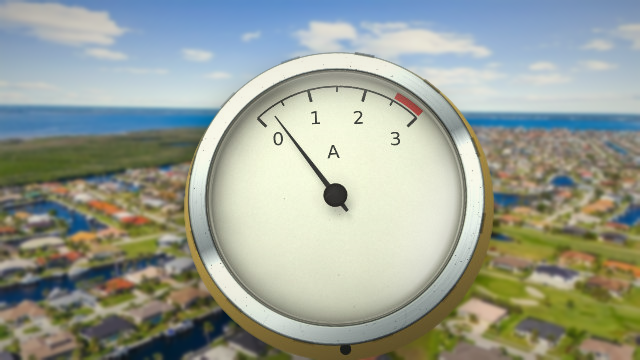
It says value=0.25 unit=A
